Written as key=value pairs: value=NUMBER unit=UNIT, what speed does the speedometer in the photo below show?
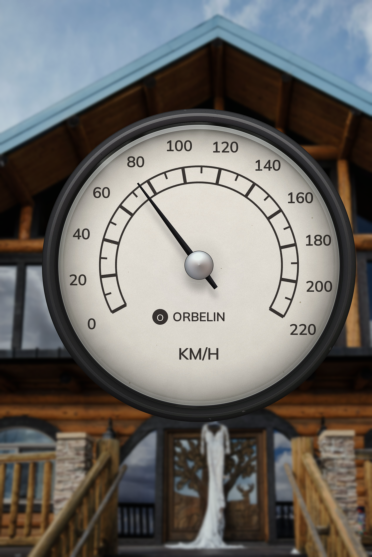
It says value=75 unit=km/h
